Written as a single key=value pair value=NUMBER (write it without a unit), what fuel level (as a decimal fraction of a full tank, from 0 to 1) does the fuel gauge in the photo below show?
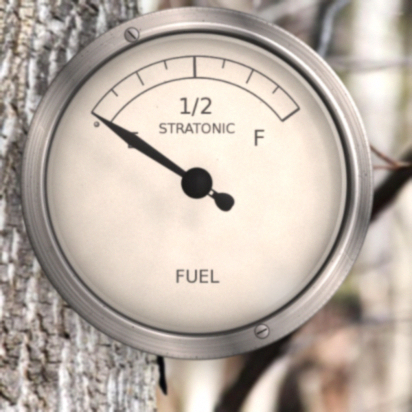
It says value=0
